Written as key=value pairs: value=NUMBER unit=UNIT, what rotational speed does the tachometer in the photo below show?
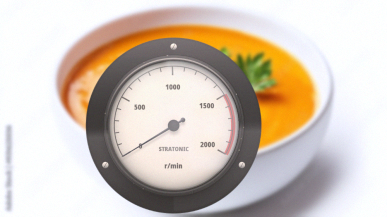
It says value=0 unit=rpm
